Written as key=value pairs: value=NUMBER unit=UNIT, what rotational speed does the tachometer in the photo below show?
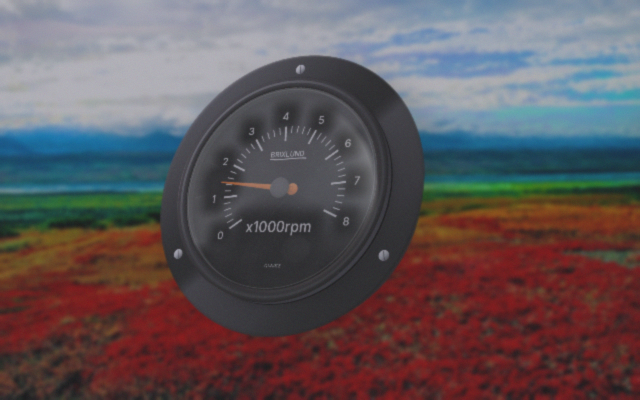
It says value=1400 unit=rpm
